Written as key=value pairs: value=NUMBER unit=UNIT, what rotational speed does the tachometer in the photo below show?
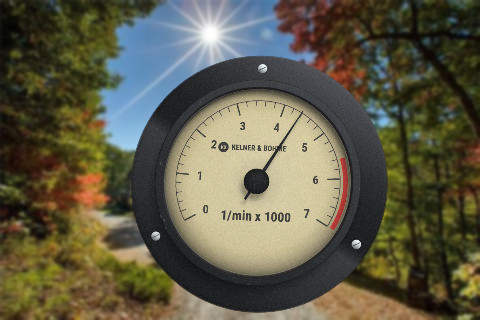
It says value=4400 unit=rpm
